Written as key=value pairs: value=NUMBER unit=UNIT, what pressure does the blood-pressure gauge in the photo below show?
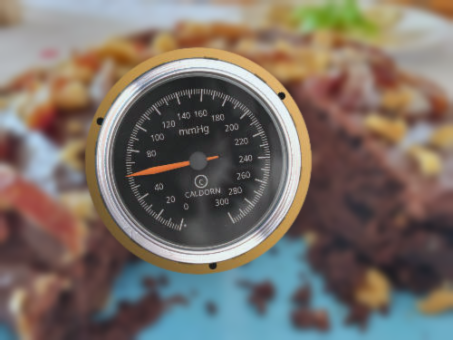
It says value=60 unit=mmHg
